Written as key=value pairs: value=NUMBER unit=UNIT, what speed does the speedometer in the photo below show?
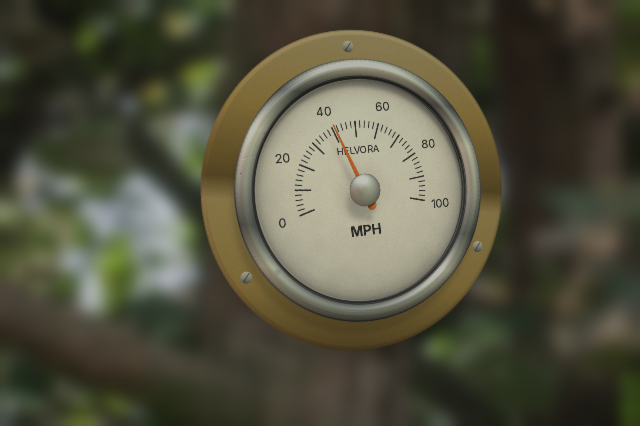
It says value=40 unit=mph
